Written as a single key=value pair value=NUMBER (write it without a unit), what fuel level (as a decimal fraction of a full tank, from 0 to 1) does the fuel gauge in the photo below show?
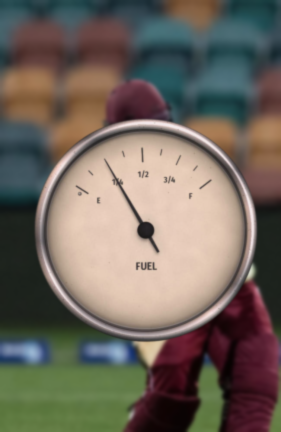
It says value=0.25
